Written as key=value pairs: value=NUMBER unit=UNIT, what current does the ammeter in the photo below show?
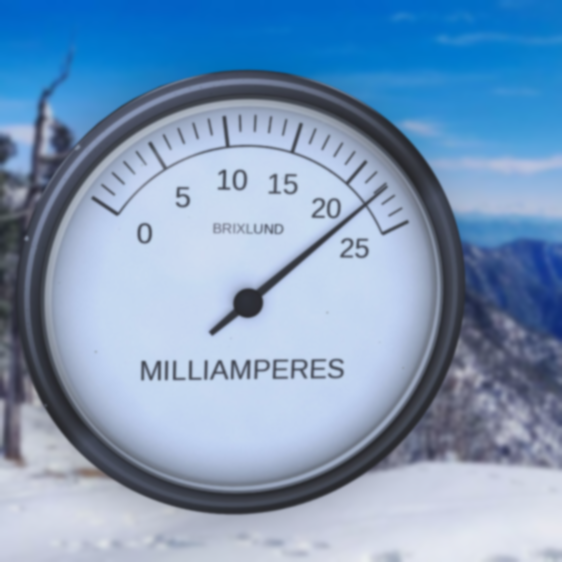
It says value=22 unit=mA
